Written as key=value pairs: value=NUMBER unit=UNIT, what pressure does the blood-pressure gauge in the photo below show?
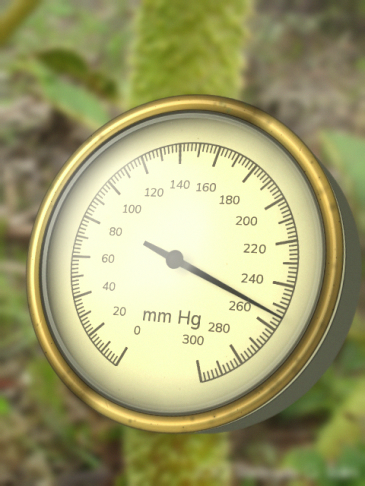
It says value=254 unit=mmHg
